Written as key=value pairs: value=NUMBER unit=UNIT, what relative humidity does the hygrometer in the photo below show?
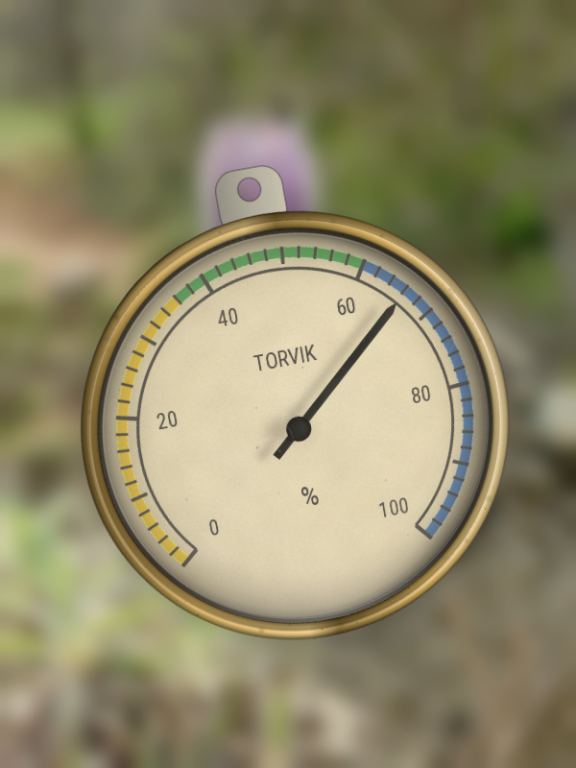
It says value=66 unit=%
